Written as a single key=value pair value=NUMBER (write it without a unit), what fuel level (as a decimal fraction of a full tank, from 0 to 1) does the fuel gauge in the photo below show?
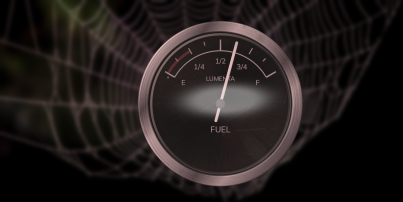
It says value=0.625
